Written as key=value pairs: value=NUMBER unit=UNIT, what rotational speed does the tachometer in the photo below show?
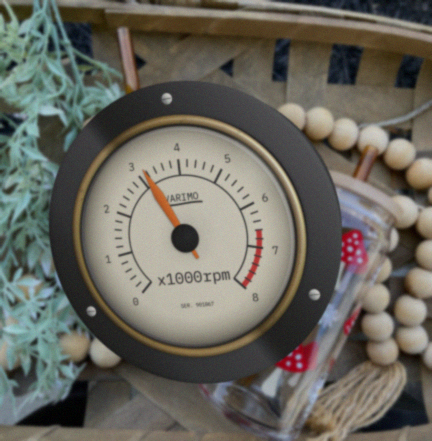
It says value=3200 unit=rpm
